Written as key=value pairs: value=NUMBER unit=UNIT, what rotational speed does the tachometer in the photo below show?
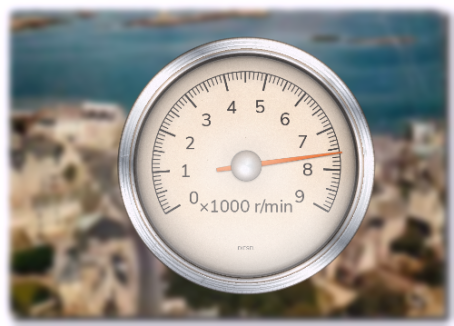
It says value=7600 unit=rpm
